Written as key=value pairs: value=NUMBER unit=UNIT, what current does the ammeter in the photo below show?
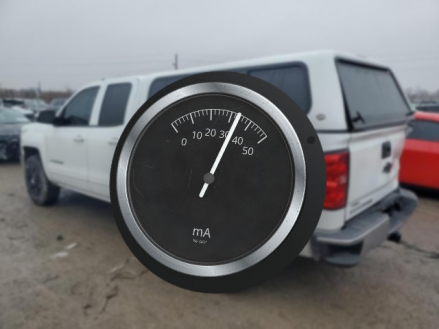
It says value=34 unit=mA
